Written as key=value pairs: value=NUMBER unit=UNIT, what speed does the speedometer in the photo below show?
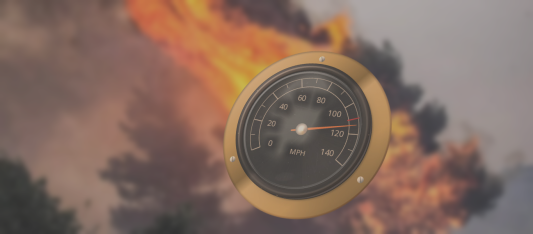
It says value=115 unit=mph
